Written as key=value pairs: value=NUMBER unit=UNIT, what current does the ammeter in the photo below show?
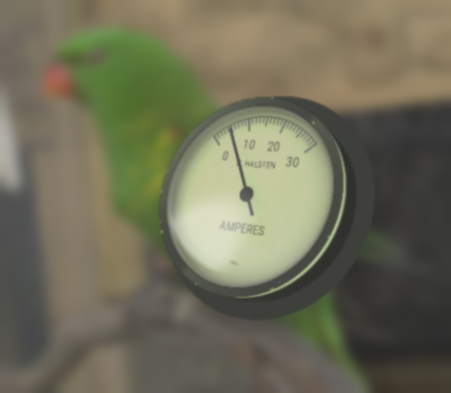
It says value=5 unit=A
